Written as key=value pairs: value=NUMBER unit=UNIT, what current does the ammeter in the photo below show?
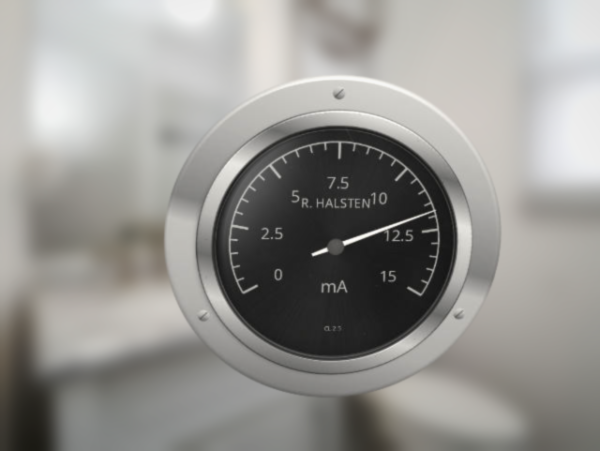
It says value=11.75 unit=mA
